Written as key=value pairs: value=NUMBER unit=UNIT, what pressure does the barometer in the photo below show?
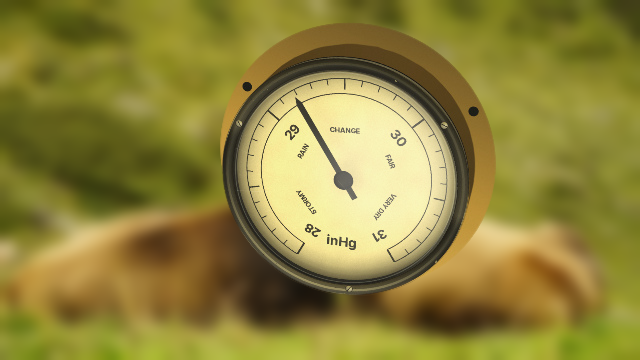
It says value=29.2 unit=inHg
